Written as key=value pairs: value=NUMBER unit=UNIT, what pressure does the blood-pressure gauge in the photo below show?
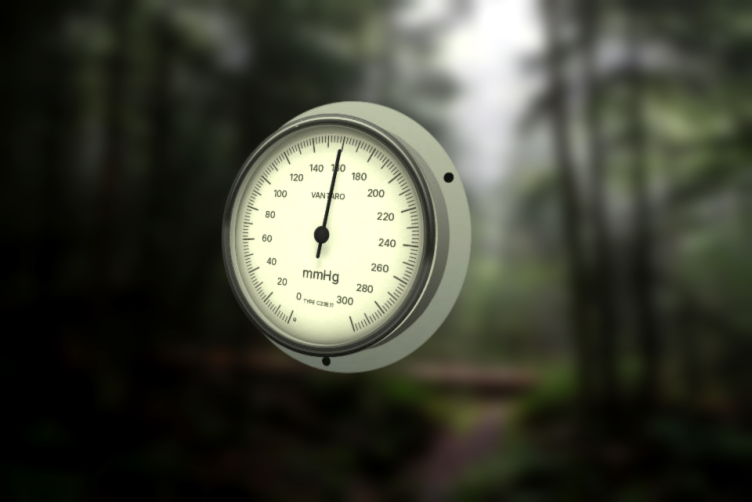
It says value=160 unit=mmHg
